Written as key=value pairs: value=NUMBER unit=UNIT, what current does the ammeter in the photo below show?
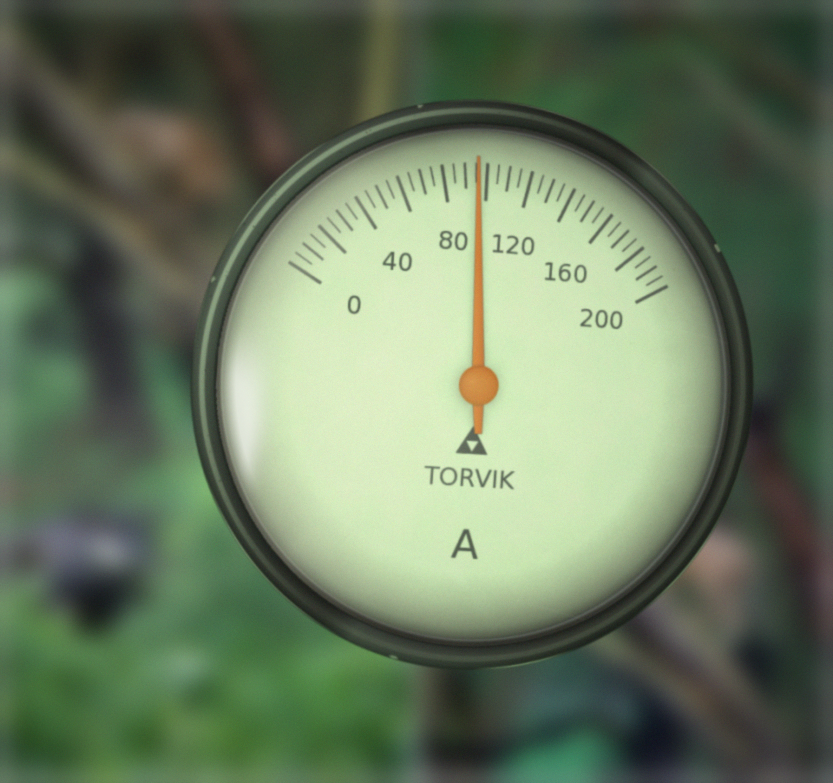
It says value=95 unit=A
